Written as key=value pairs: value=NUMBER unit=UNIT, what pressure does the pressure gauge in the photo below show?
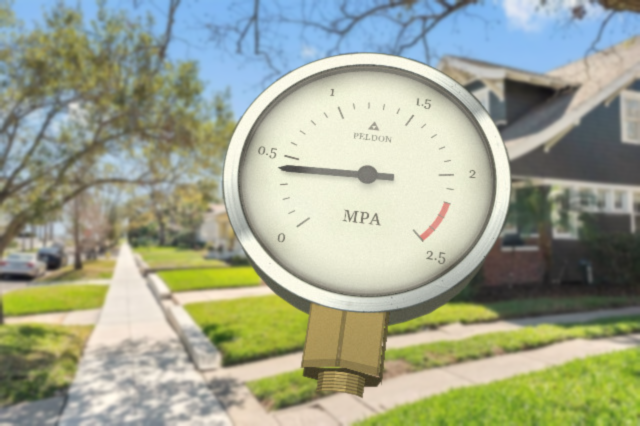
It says value=0.4 unit=MPa
